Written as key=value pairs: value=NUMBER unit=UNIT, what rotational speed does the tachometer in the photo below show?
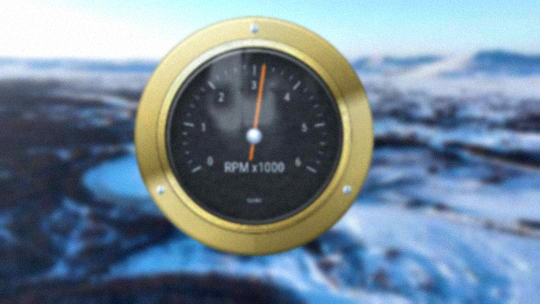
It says value=3200 unit=rpm
